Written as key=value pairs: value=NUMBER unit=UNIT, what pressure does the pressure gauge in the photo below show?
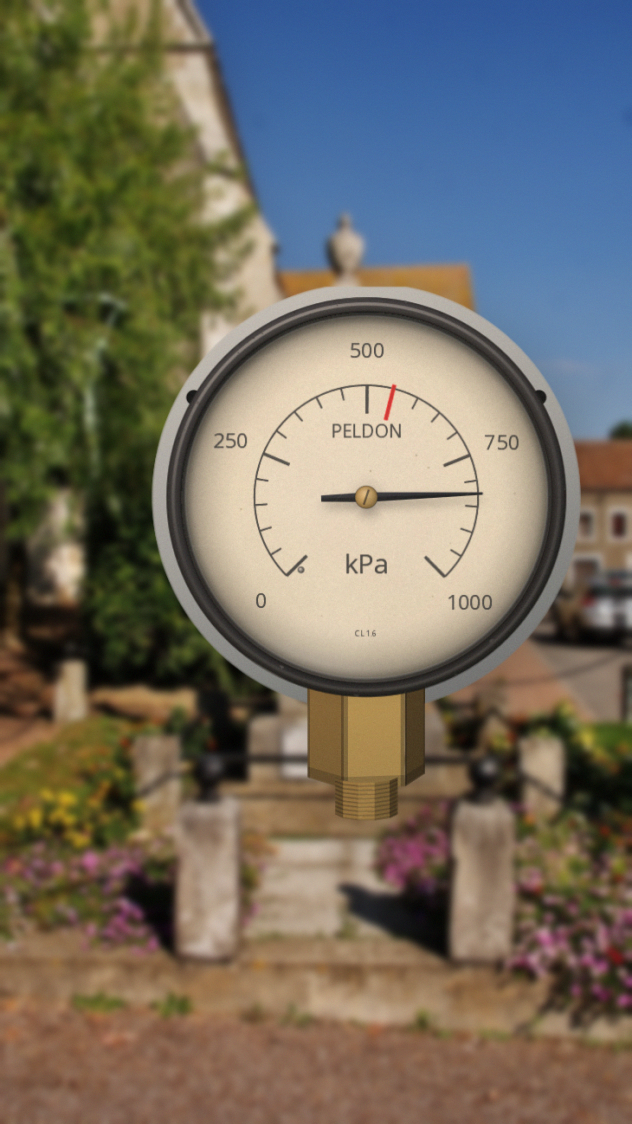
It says value=825 unit=kPa
